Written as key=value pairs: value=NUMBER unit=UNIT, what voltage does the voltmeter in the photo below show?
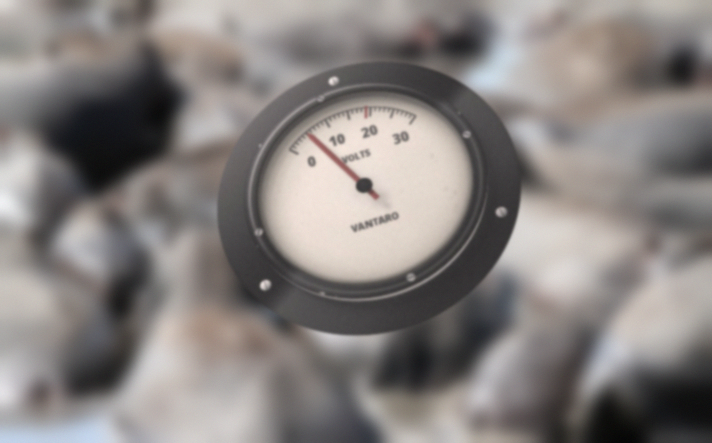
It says value=5 unit=V
